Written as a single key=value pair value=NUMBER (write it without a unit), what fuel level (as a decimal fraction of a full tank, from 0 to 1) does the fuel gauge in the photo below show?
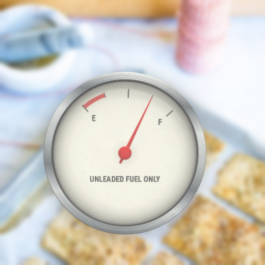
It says value=0.75
